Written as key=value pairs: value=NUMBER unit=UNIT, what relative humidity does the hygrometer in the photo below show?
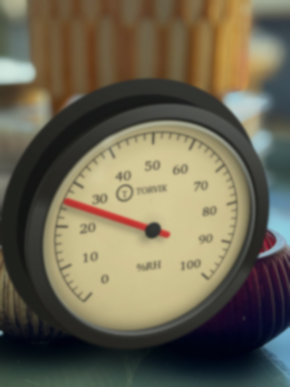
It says value=26 unit=%
